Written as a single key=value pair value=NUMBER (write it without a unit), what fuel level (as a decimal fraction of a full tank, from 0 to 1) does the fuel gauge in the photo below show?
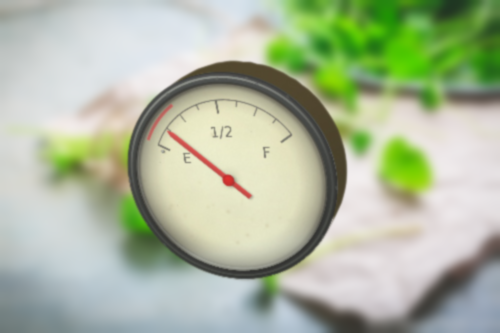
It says value=0.125
